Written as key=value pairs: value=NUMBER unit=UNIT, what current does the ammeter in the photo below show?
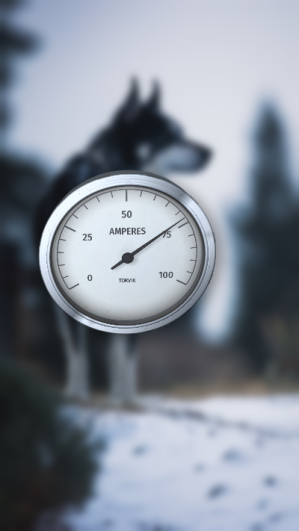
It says value=72.5 unit=A
